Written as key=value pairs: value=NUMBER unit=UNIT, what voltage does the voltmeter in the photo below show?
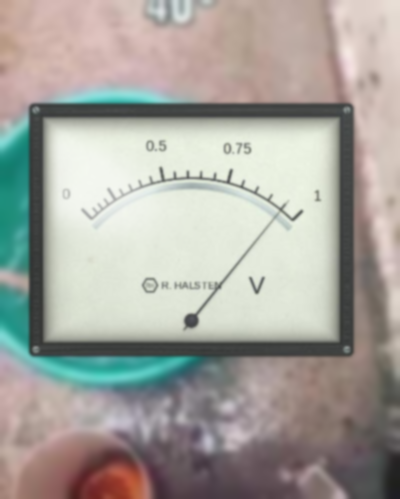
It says value=0.95 unit=V
